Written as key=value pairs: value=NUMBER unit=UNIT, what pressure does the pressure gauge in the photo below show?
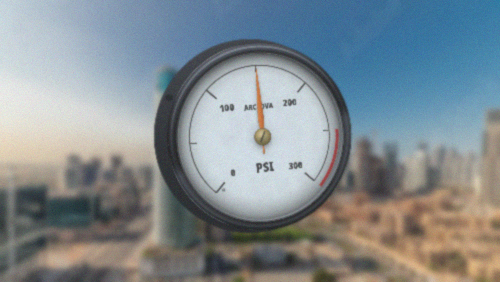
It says value=150 unit=psi
